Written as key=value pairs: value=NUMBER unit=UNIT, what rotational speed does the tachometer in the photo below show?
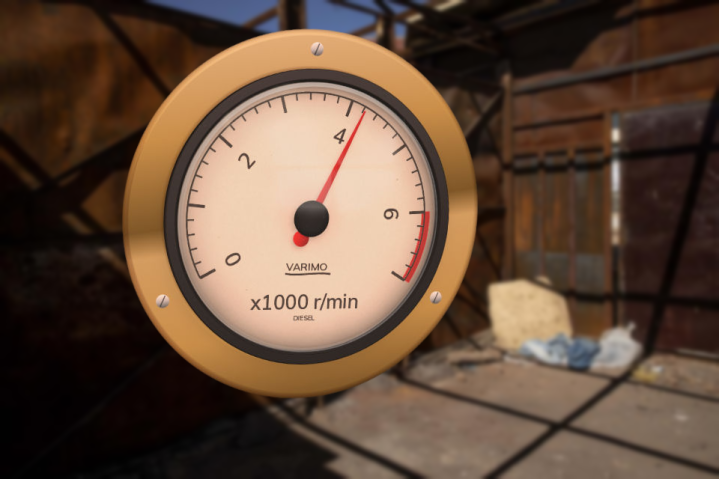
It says value=4200 unit=rpm
